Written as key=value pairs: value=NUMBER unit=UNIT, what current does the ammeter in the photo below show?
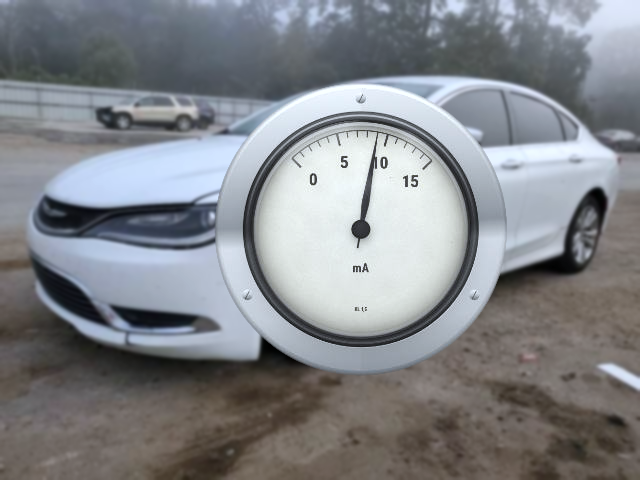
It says value=9 unit=mA
